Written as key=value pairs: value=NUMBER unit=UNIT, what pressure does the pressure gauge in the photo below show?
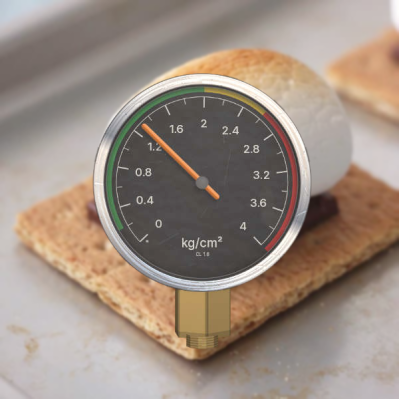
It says value=1.3 unit=kg/cm²
